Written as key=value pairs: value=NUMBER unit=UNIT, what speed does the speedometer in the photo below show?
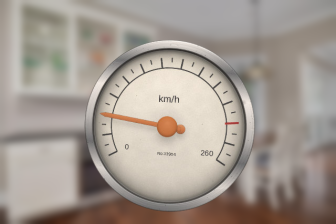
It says value=40 unit=km/h
